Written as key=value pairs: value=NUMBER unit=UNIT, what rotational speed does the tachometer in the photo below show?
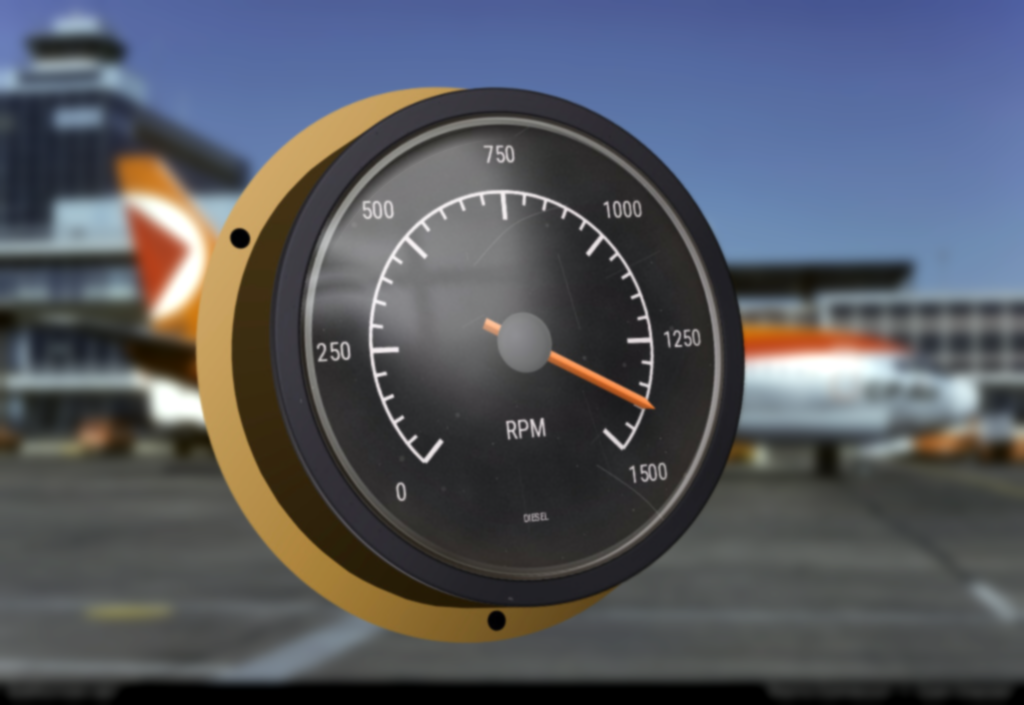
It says value=1400 unit=rpm
